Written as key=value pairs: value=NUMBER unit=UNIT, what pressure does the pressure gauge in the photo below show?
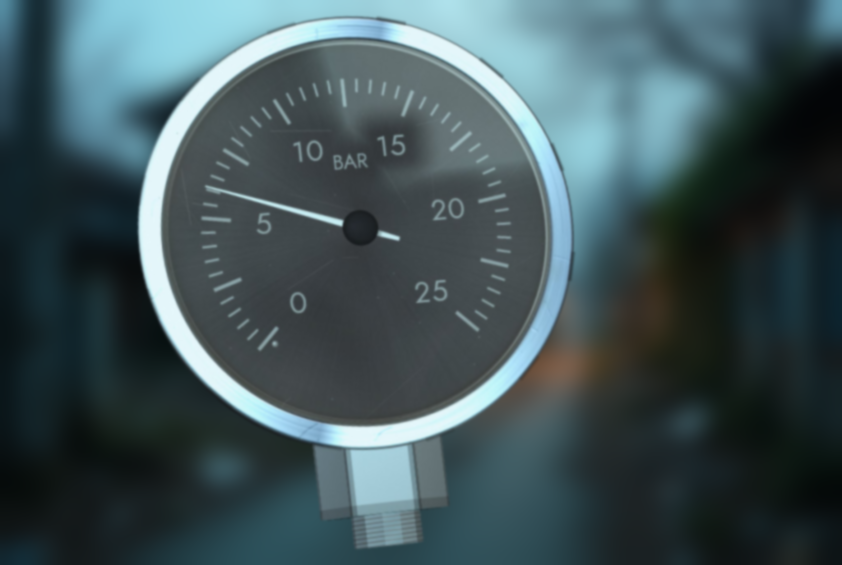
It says value=6 unit=bar
